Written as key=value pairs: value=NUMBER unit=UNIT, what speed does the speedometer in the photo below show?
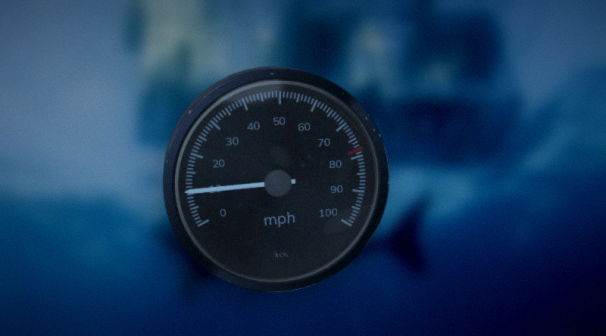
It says value=10 unit=mph
